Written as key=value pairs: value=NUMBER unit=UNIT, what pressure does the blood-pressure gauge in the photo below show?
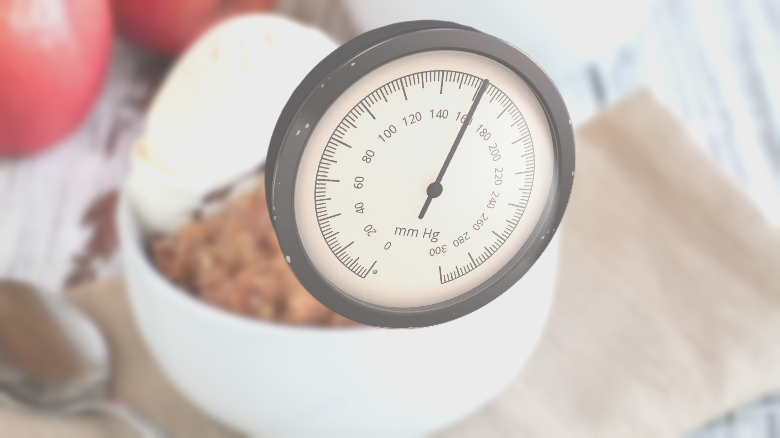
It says value=160 unit=mmHg
